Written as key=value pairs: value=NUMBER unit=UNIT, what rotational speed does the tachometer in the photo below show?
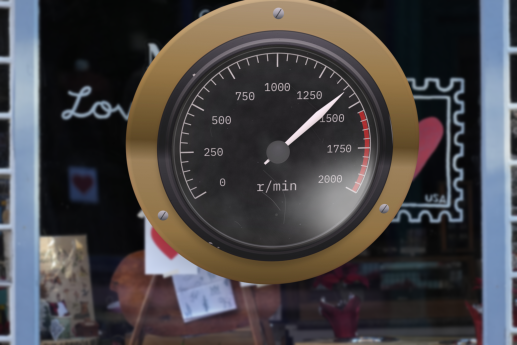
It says value=1400 unit=rpm
